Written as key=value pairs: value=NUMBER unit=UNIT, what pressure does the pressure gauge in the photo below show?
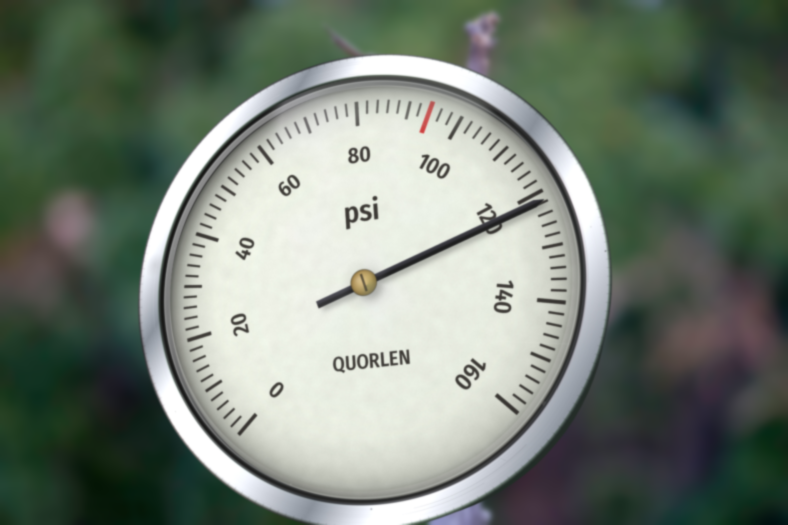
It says value=122 unit=psi
